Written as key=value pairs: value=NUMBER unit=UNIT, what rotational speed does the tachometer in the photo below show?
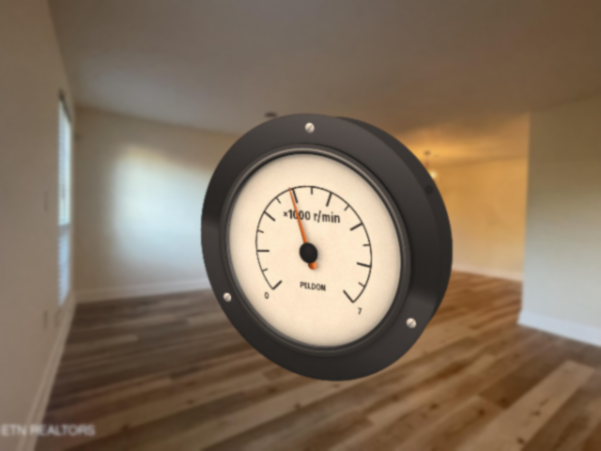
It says value=3000 unit=rpm
